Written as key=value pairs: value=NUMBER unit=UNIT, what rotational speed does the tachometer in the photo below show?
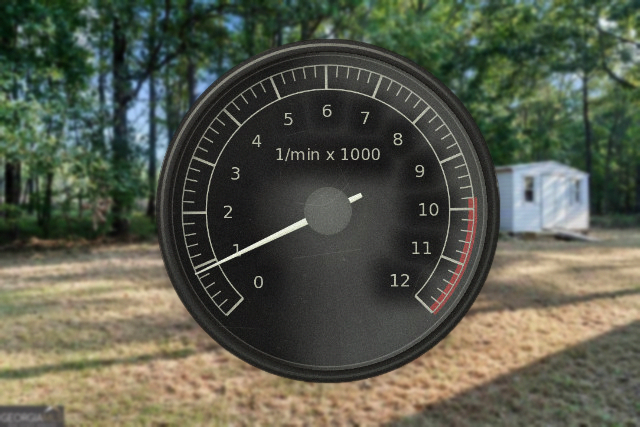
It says value=900 unit=rpm
